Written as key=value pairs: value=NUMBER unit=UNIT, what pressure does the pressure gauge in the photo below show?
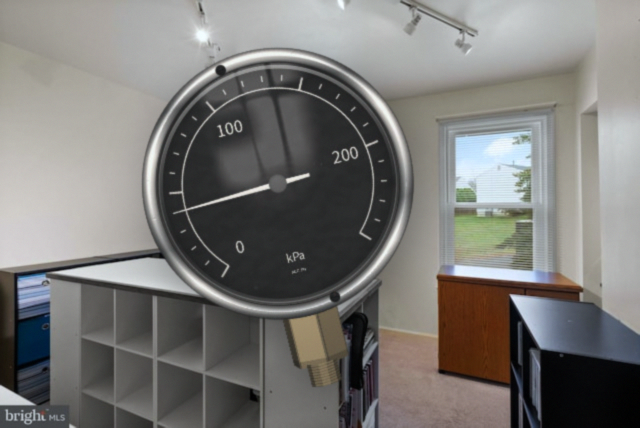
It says value=40 unit=kPa
